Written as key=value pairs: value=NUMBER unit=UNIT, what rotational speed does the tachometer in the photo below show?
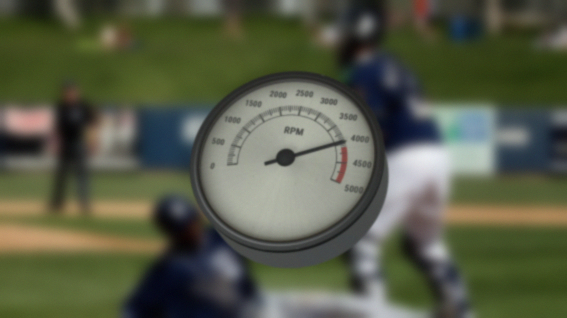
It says value=4000 unit=rpm
